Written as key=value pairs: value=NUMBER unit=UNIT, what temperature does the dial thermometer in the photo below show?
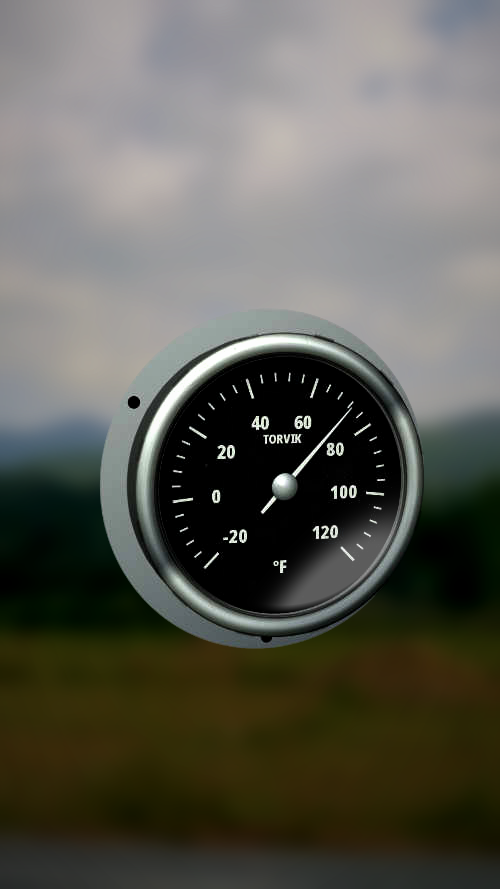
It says value=72 unit=°F
